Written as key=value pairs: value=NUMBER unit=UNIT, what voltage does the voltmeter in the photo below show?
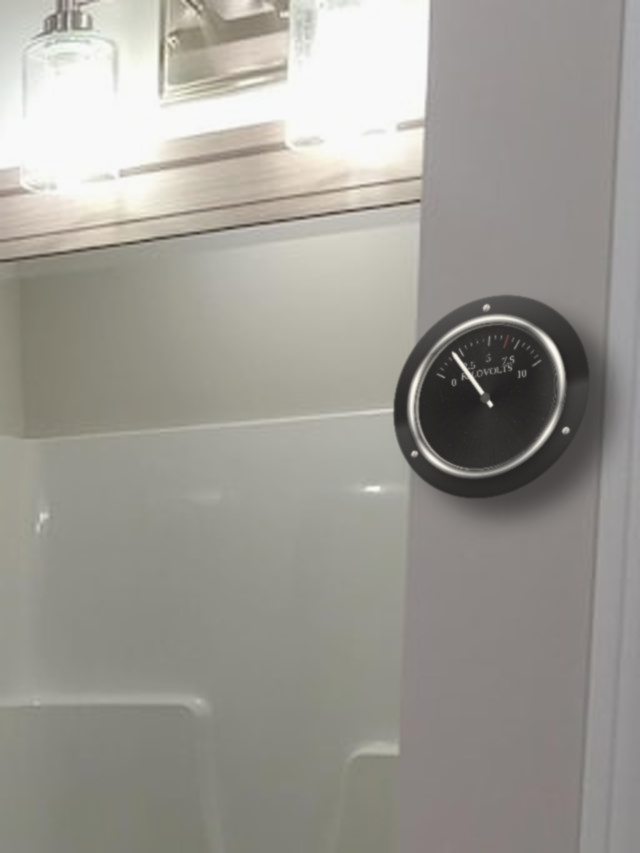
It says value=2 unit=kV
